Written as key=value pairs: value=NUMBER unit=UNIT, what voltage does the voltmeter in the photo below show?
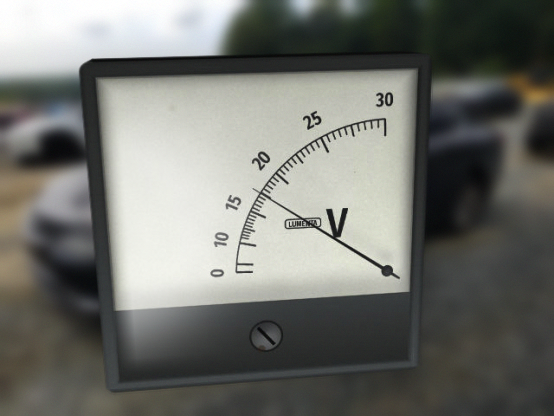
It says value=17.5 unit=V
